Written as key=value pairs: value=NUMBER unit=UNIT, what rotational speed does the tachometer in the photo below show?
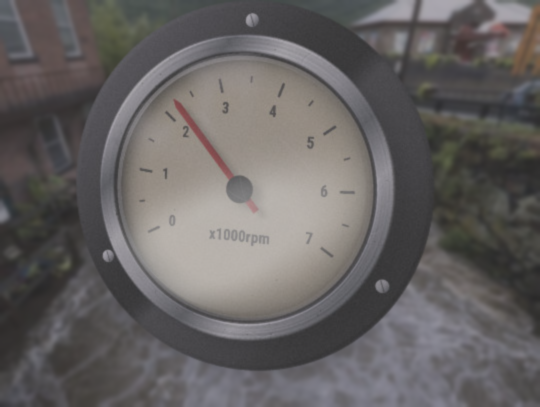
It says value=2250 unit=rpm
